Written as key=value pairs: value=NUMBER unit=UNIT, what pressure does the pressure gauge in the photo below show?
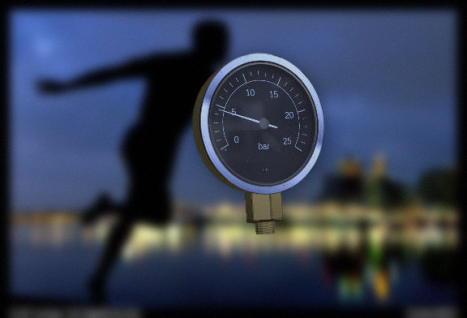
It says value=4.5 unit=bar
